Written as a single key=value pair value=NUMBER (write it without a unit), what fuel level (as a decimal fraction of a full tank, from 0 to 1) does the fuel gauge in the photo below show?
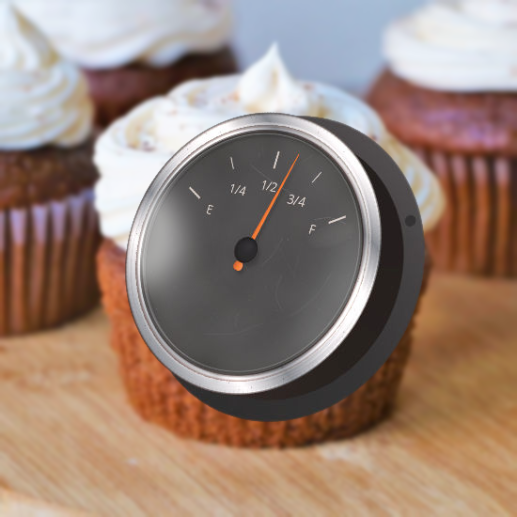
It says value=0.625
